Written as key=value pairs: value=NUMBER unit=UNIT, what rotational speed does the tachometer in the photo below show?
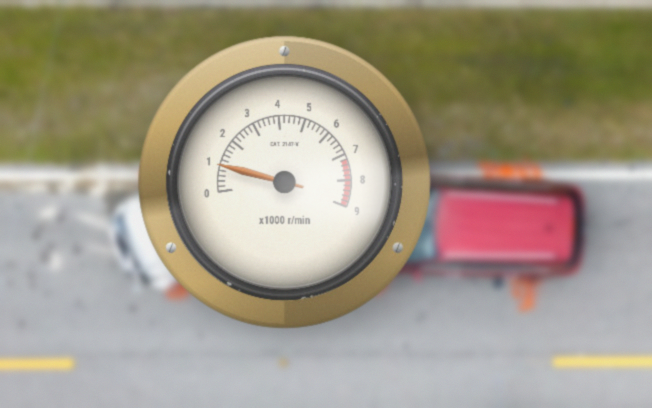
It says value=1000 unit=rpm
